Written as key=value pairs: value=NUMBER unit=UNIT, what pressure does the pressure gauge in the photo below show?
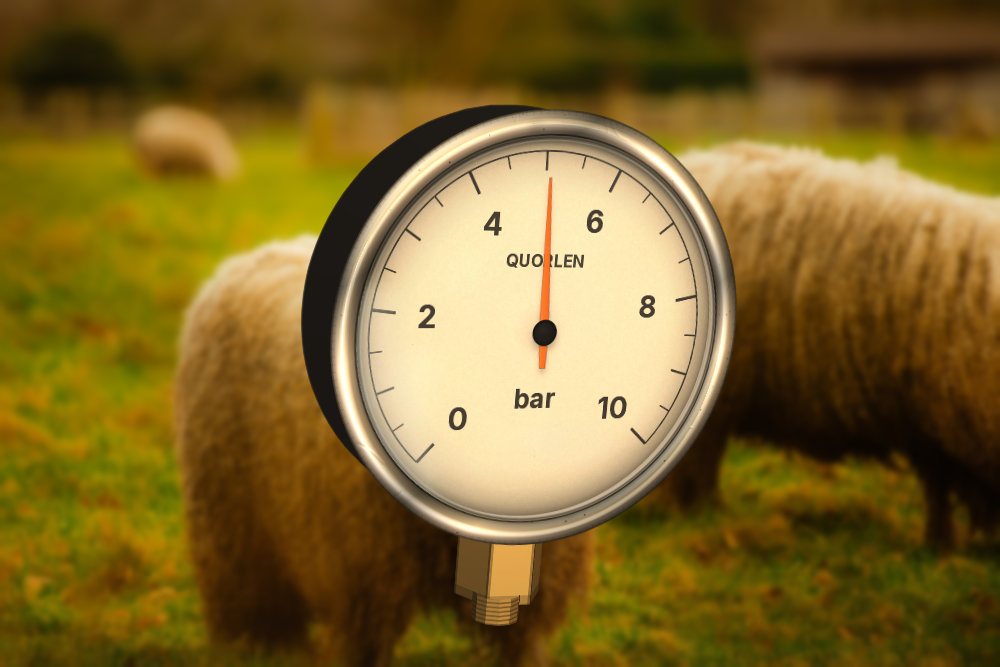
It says value=5 unit=bar
